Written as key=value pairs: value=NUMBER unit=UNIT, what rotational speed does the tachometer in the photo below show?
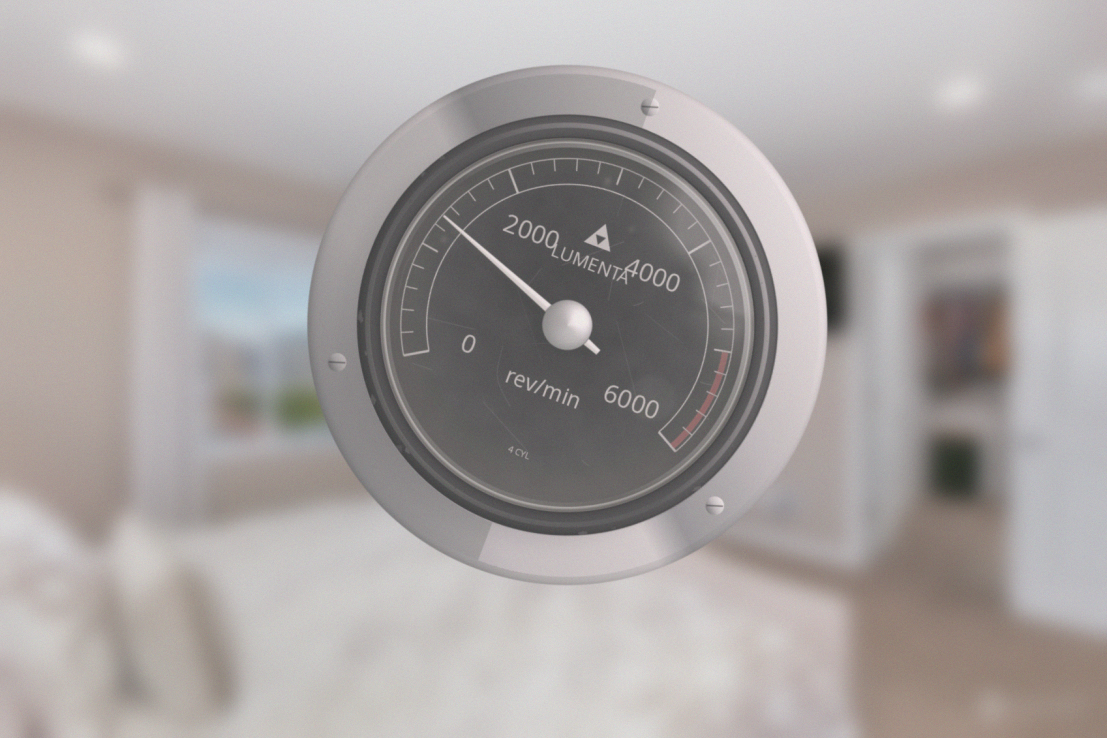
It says value=1300 unit=rpm
